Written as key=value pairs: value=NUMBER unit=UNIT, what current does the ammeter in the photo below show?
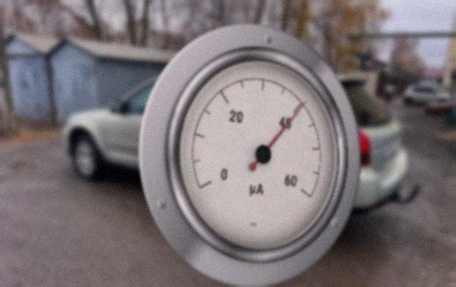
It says value=40 unit=µA
